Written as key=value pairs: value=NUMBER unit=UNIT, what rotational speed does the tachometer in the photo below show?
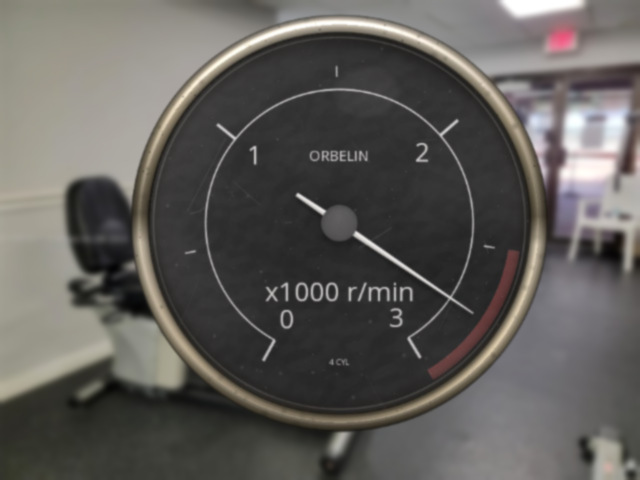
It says value=2750 unit=rpm
